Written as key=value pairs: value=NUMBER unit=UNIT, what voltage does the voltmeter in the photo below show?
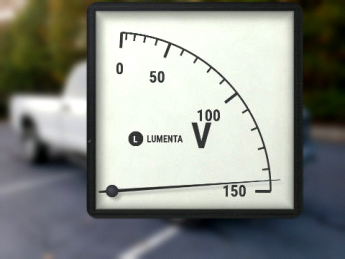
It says value=145 unit=V
